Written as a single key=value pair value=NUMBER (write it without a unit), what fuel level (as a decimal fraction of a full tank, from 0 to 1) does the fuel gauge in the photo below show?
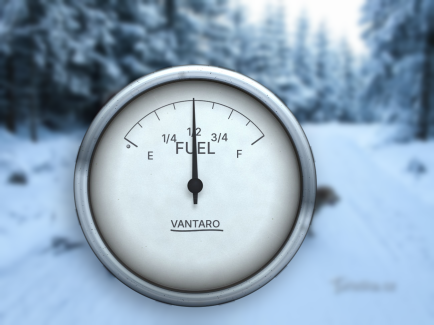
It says value=0.5
